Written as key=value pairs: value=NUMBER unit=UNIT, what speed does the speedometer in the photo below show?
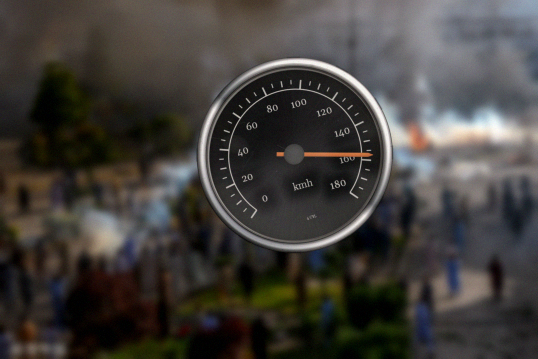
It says value=157.5 unit=km/h
